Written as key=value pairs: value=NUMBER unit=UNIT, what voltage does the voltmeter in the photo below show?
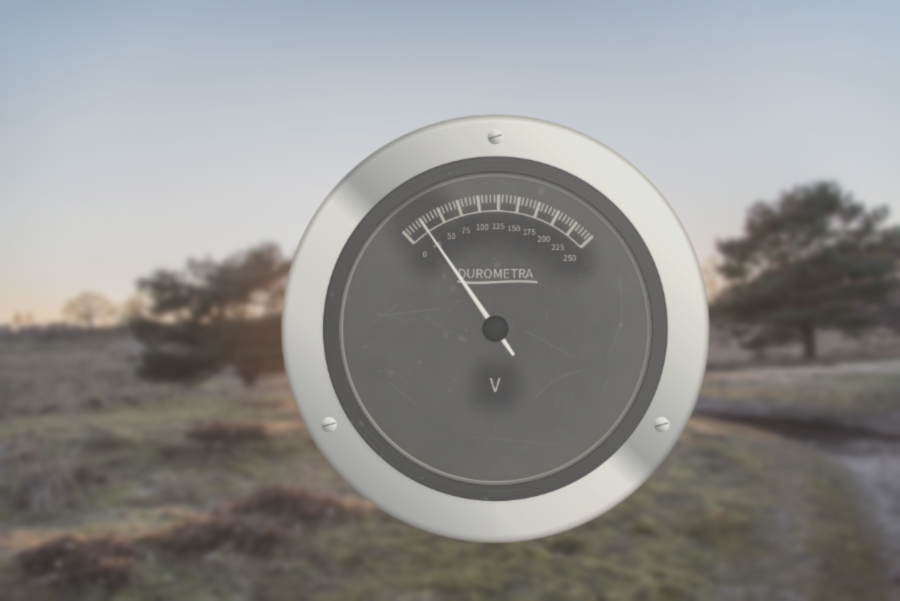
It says value=25 unit=V
